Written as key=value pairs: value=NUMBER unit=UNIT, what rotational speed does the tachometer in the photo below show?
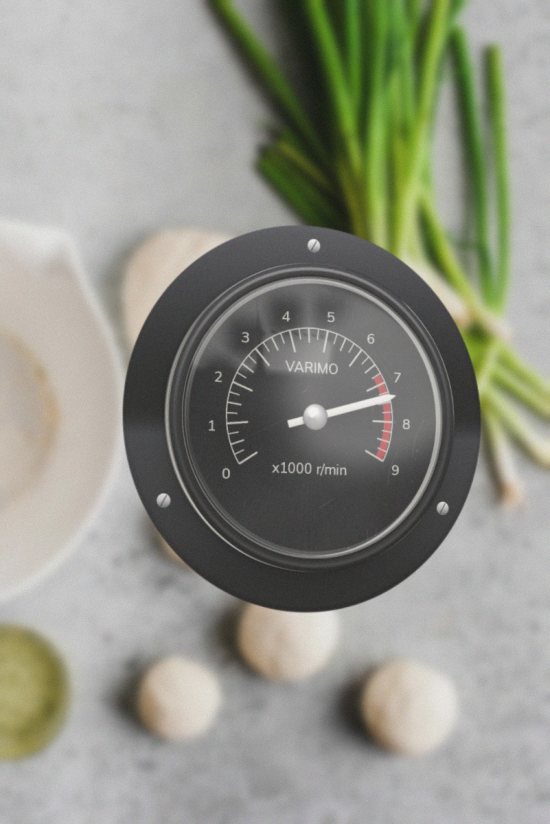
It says value=7375 unit=rpm
